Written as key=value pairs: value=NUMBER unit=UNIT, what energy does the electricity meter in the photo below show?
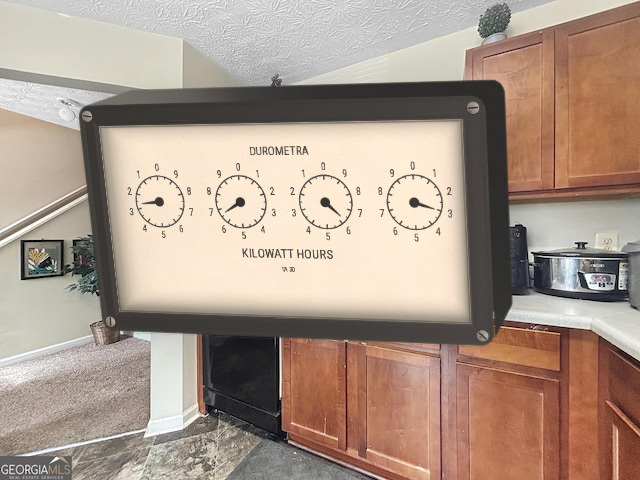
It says value=2663 unit=kWh
